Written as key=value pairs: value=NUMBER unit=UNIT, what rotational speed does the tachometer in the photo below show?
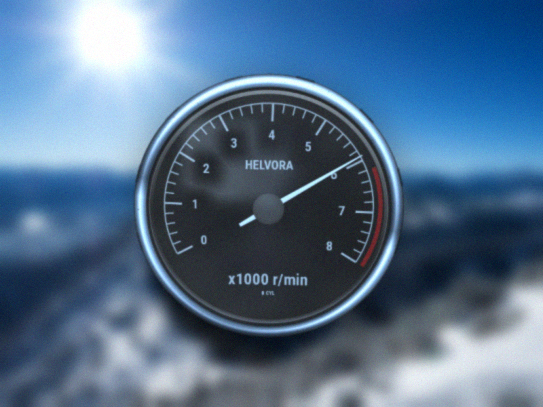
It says value=5900 unit=rpm
